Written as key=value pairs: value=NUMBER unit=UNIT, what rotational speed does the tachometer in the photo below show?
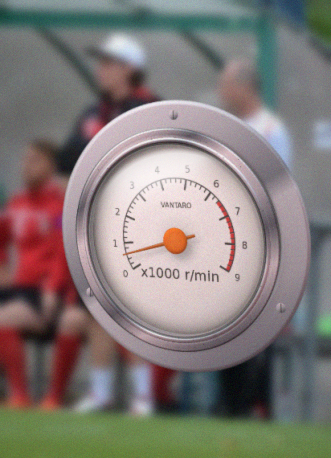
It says value=600 unit=rpm
